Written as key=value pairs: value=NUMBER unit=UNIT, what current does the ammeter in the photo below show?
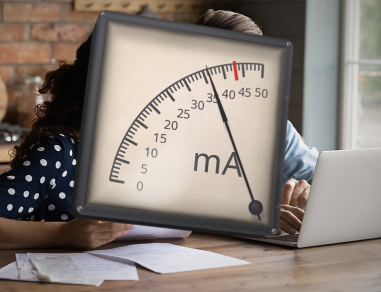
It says value=36 unit=mA
